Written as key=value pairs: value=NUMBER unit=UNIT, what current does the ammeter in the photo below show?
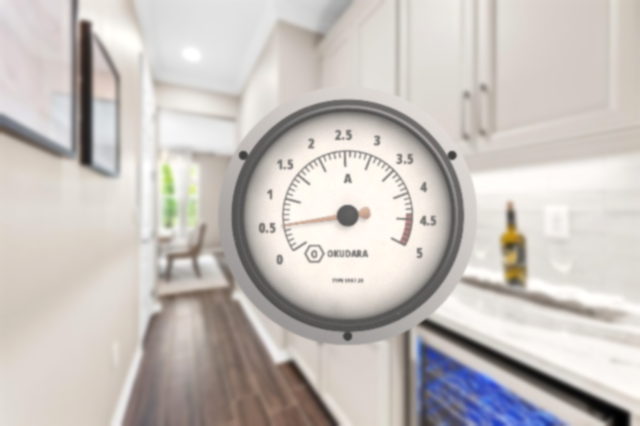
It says value=0.5 unit=A
